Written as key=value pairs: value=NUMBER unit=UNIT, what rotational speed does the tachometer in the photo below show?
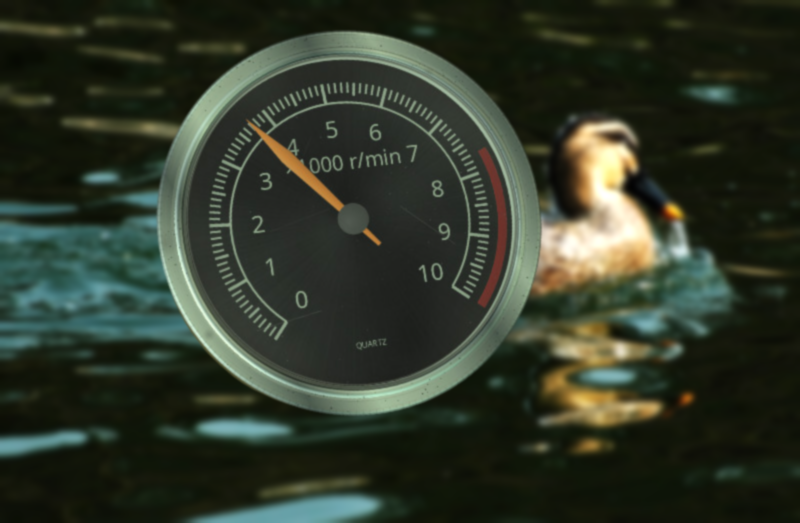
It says value=3700 unit=rpm
